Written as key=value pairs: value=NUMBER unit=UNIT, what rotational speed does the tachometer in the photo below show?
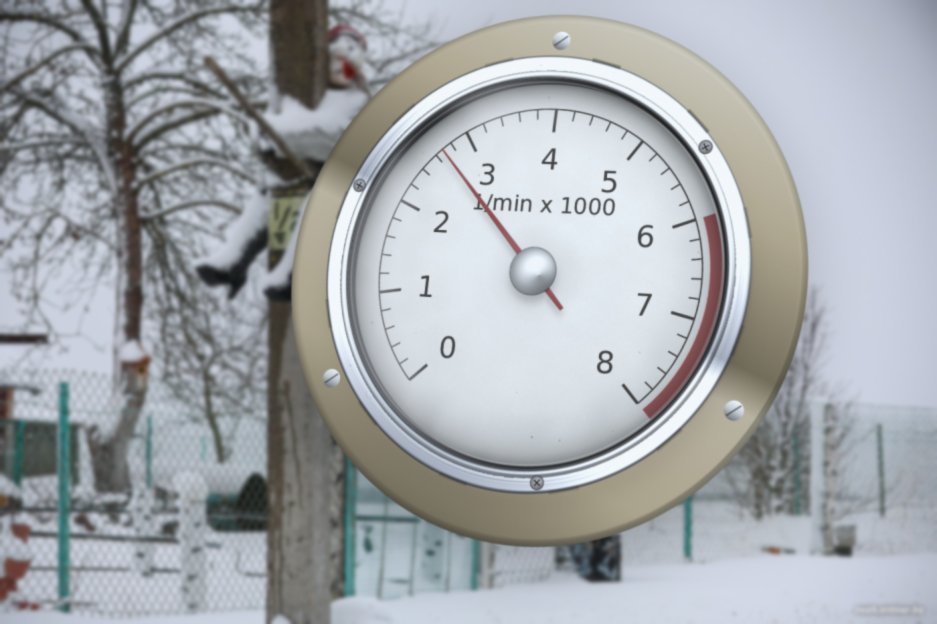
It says value=2700 unit=rpm
